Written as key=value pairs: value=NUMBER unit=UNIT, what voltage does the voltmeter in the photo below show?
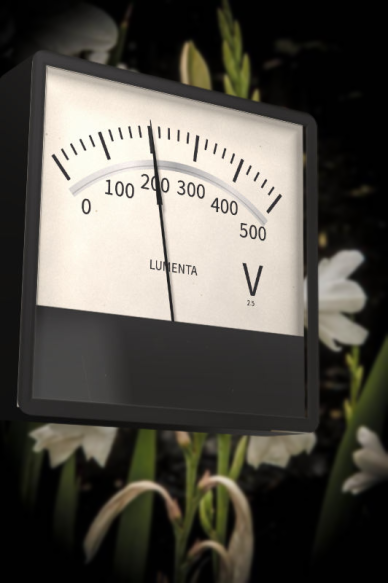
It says value=200 unit=V
